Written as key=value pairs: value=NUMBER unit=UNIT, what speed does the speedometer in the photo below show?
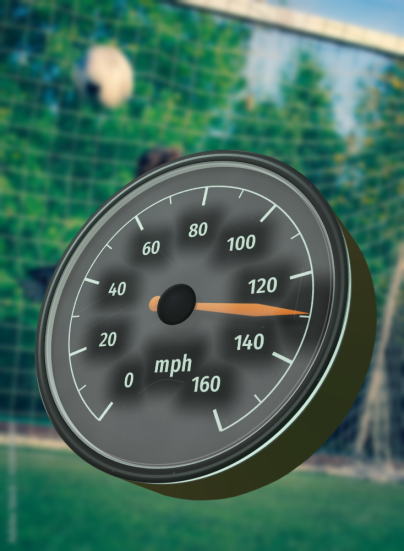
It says value=130 unit=mph
